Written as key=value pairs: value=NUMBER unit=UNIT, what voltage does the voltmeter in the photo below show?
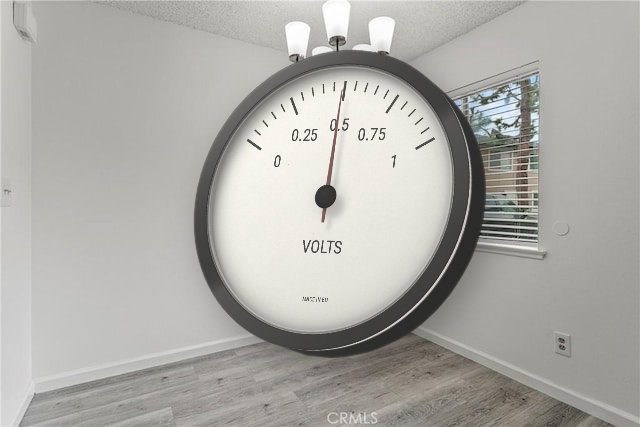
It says value=0.5 unit=V
